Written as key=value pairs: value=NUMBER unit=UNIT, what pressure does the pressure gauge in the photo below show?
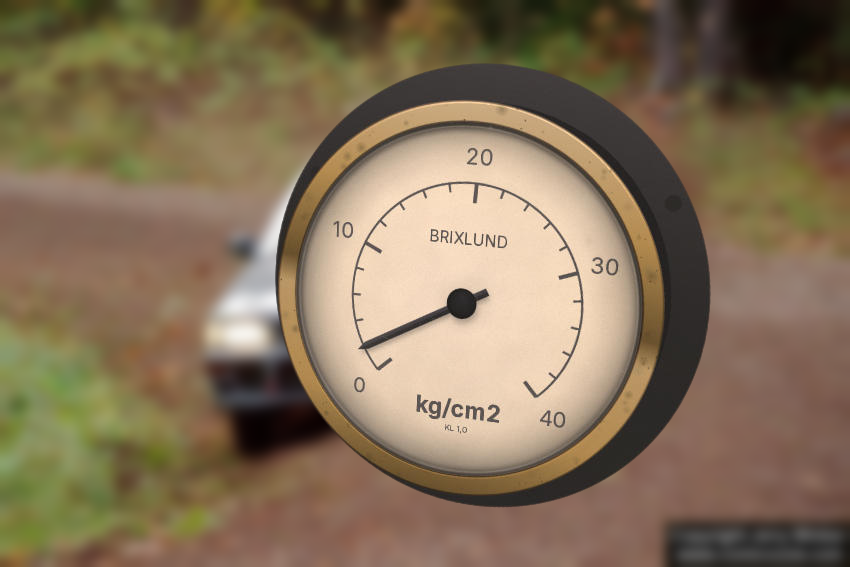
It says value=2 unit=kg/cm²
